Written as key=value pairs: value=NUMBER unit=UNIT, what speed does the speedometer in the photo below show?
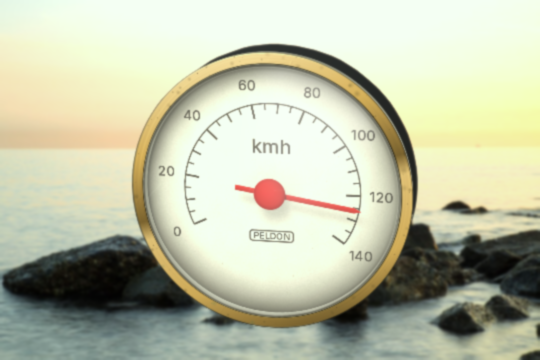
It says value=125 unit=km/h
